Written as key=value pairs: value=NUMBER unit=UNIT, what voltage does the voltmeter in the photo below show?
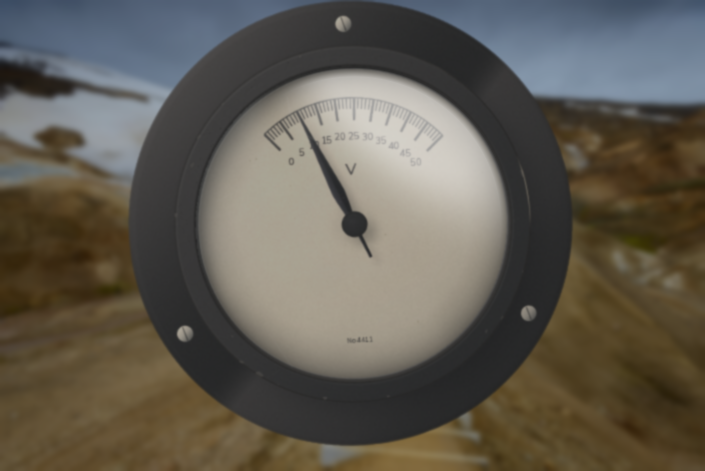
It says value=10 unit=V
